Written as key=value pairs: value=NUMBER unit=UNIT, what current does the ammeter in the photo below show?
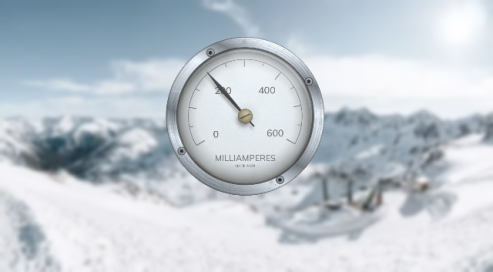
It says value=200 unit=mA
